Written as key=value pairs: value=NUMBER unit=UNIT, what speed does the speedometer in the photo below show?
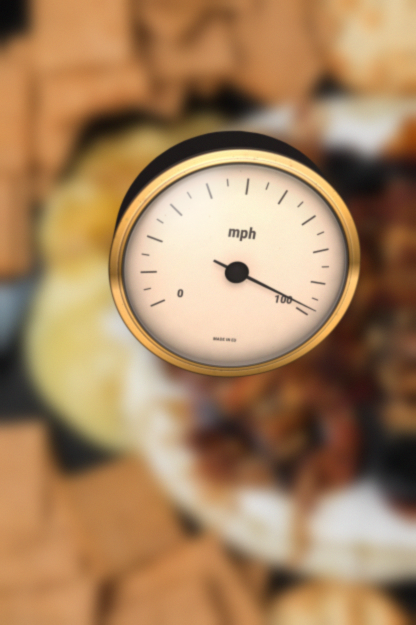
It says value=97.5 unit=mph
